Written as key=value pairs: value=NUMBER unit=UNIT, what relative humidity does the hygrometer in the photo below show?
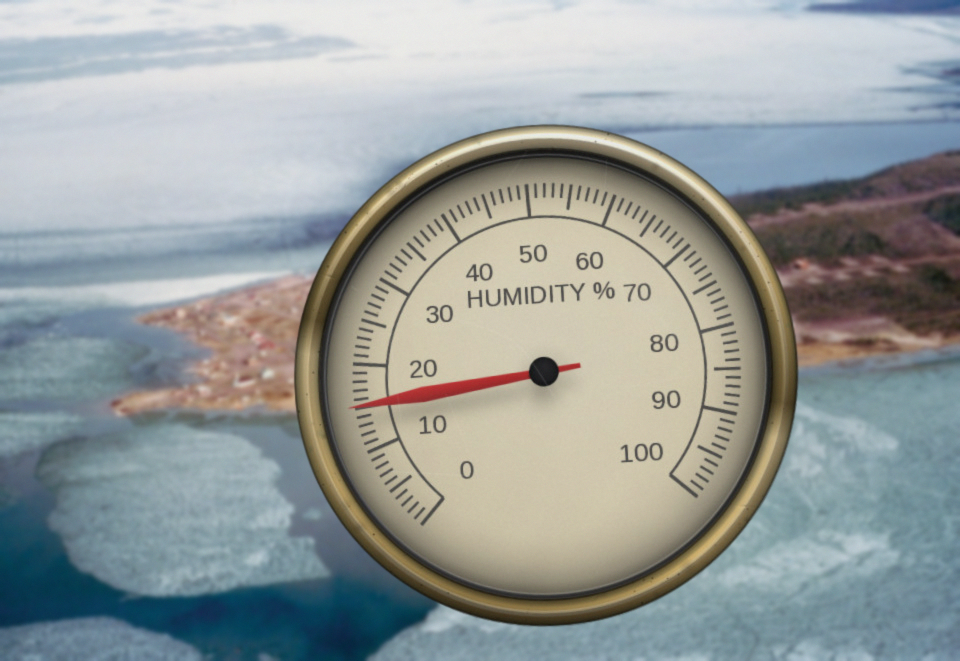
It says value=15 unit=%
